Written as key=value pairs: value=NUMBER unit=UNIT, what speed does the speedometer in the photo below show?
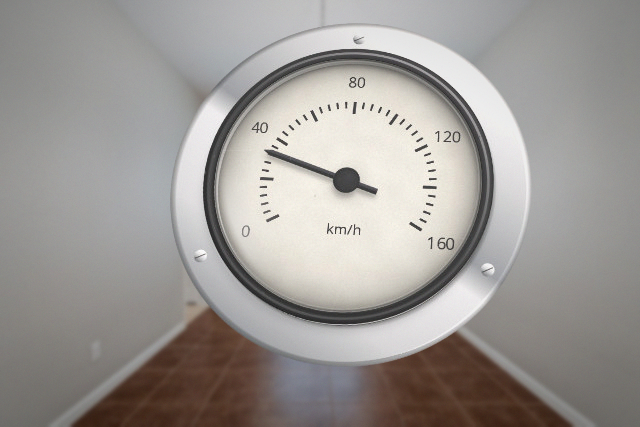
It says value=32 unit=km/h
